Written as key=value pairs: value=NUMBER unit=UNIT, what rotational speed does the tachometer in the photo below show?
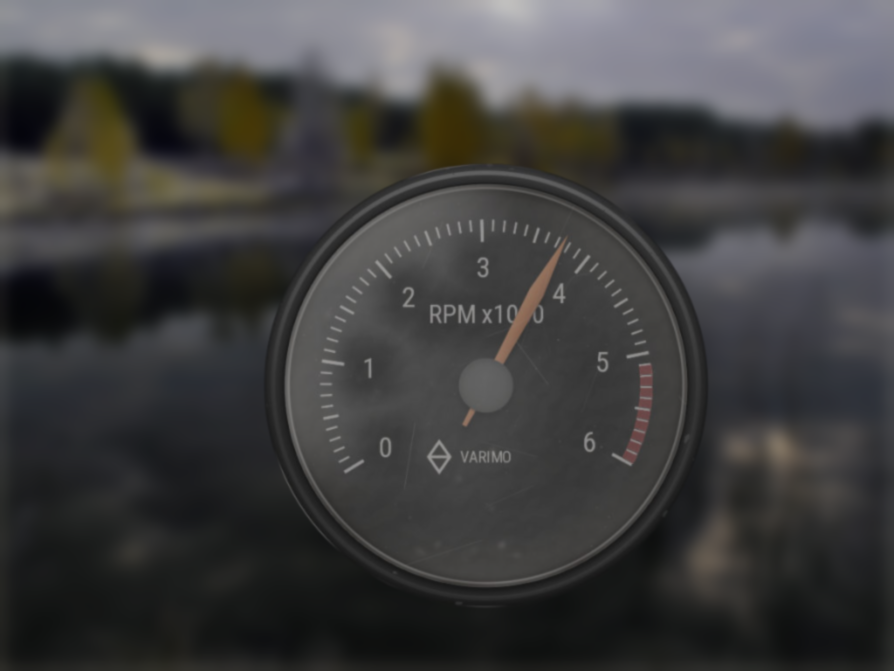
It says value=3750 unit=rpm
